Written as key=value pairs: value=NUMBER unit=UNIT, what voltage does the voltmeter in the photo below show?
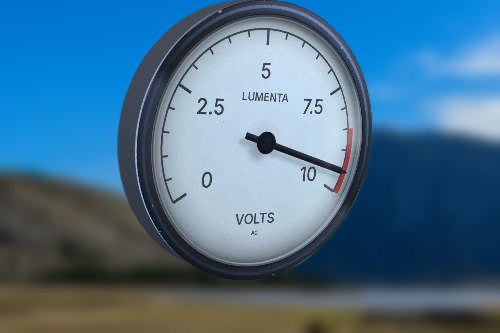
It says value=9.5 unit=V
